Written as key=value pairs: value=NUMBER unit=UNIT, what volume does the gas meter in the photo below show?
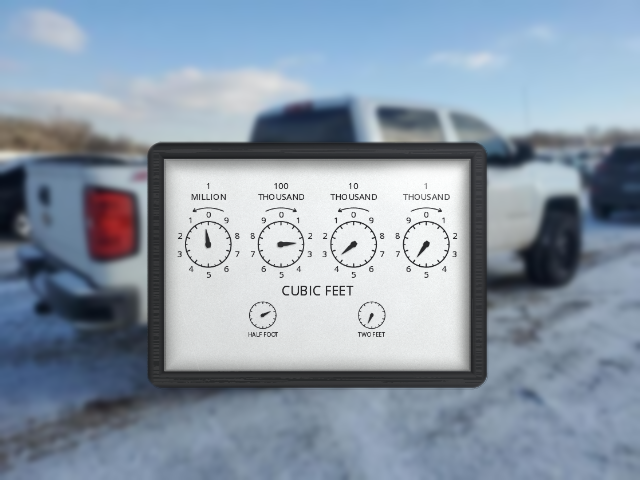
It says value=23600 unit=ft³
